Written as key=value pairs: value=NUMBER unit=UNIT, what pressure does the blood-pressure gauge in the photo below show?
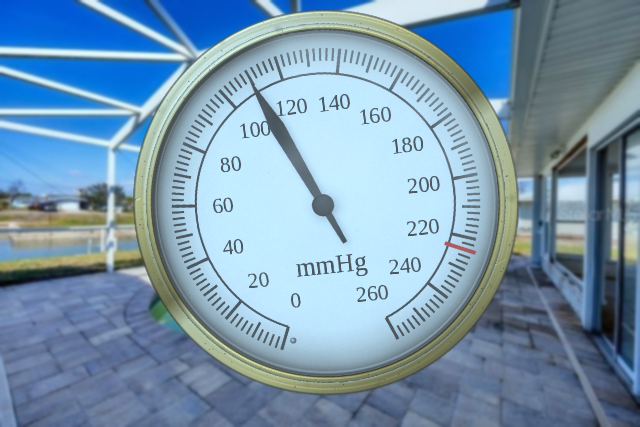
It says value=110 unit=mmHg
